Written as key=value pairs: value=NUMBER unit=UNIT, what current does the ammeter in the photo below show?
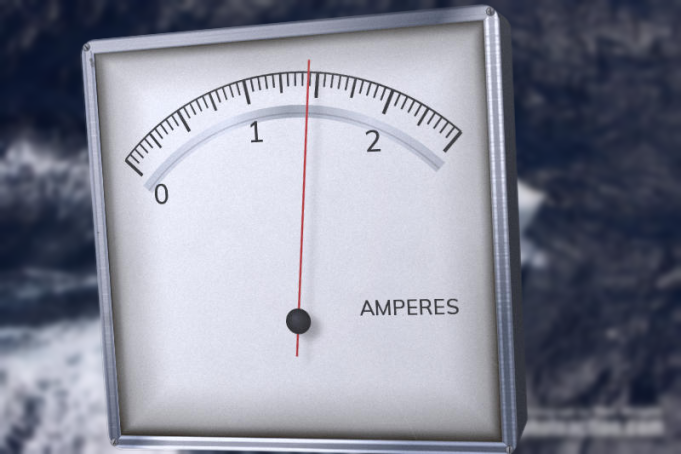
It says value=1.45 unit=A
